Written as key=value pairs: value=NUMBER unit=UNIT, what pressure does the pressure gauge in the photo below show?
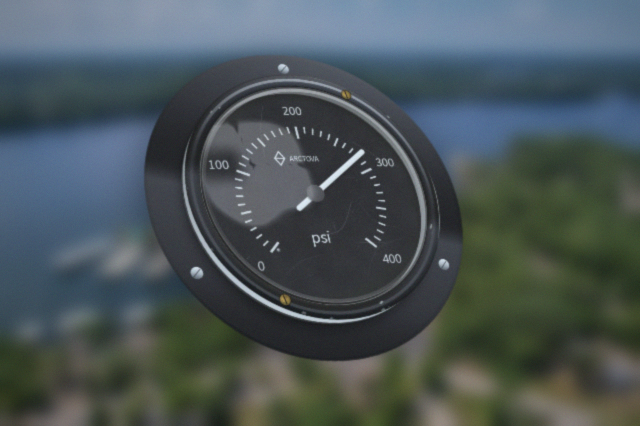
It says value=280 unit=psi
